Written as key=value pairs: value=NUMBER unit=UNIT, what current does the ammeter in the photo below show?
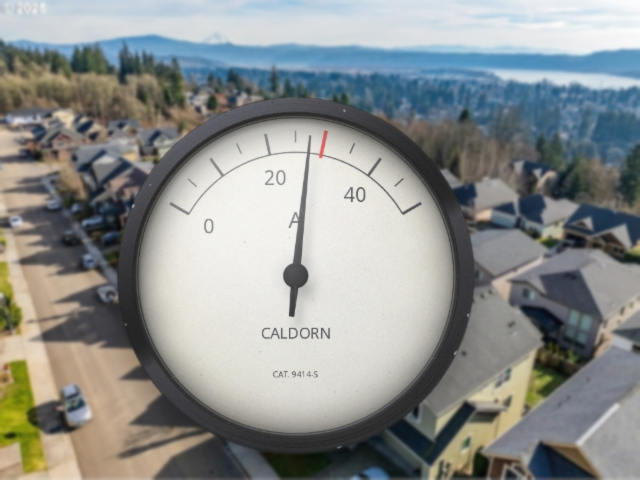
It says value=27.5 unit=A
